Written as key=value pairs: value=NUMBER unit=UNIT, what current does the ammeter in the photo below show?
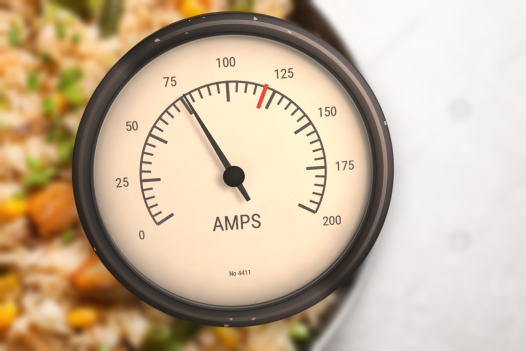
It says value=77.5 unit=A
